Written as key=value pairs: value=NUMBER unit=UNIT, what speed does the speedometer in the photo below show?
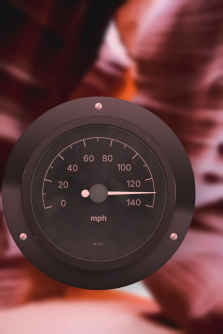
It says value=130 unit=mph
